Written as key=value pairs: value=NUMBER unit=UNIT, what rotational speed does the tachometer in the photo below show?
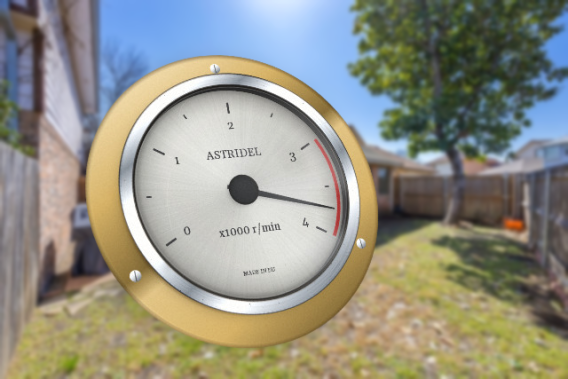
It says value=3750 unit=rpm
